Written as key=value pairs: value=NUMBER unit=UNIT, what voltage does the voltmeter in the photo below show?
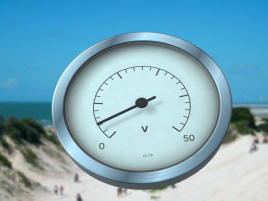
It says value=4 unit=V
